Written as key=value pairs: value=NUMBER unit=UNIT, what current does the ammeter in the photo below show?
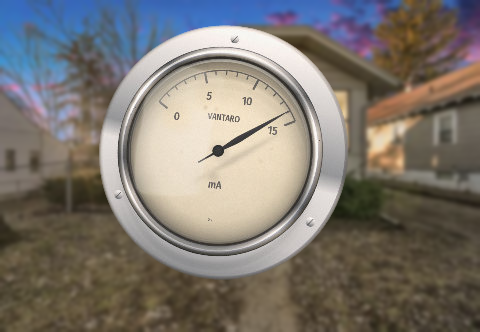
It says value=14 unit=mA
